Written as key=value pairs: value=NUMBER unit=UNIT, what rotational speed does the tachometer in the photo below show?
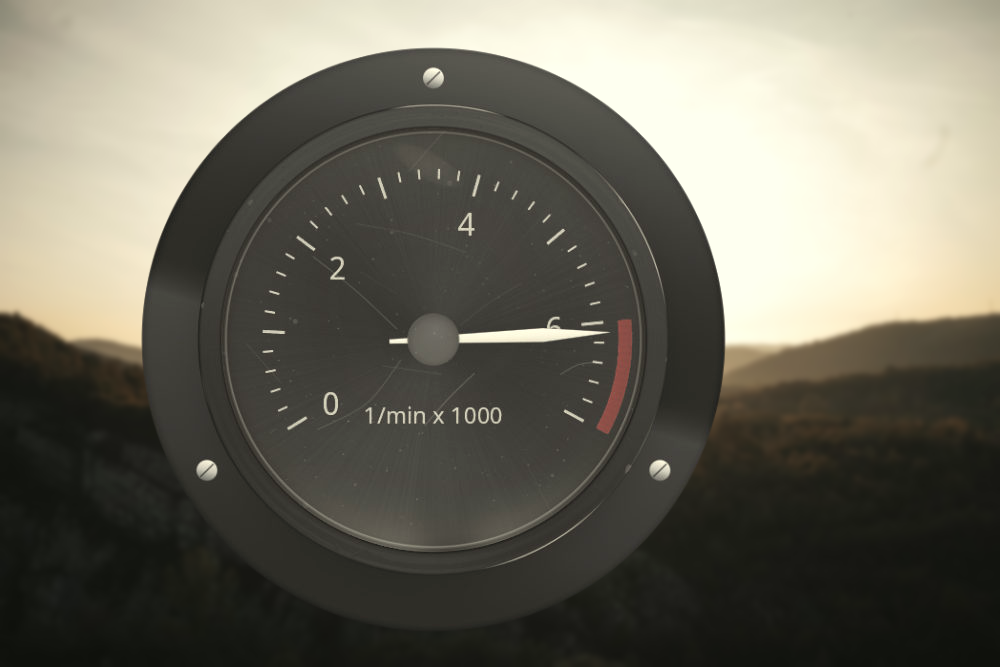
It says value=6100 unit=rpm
